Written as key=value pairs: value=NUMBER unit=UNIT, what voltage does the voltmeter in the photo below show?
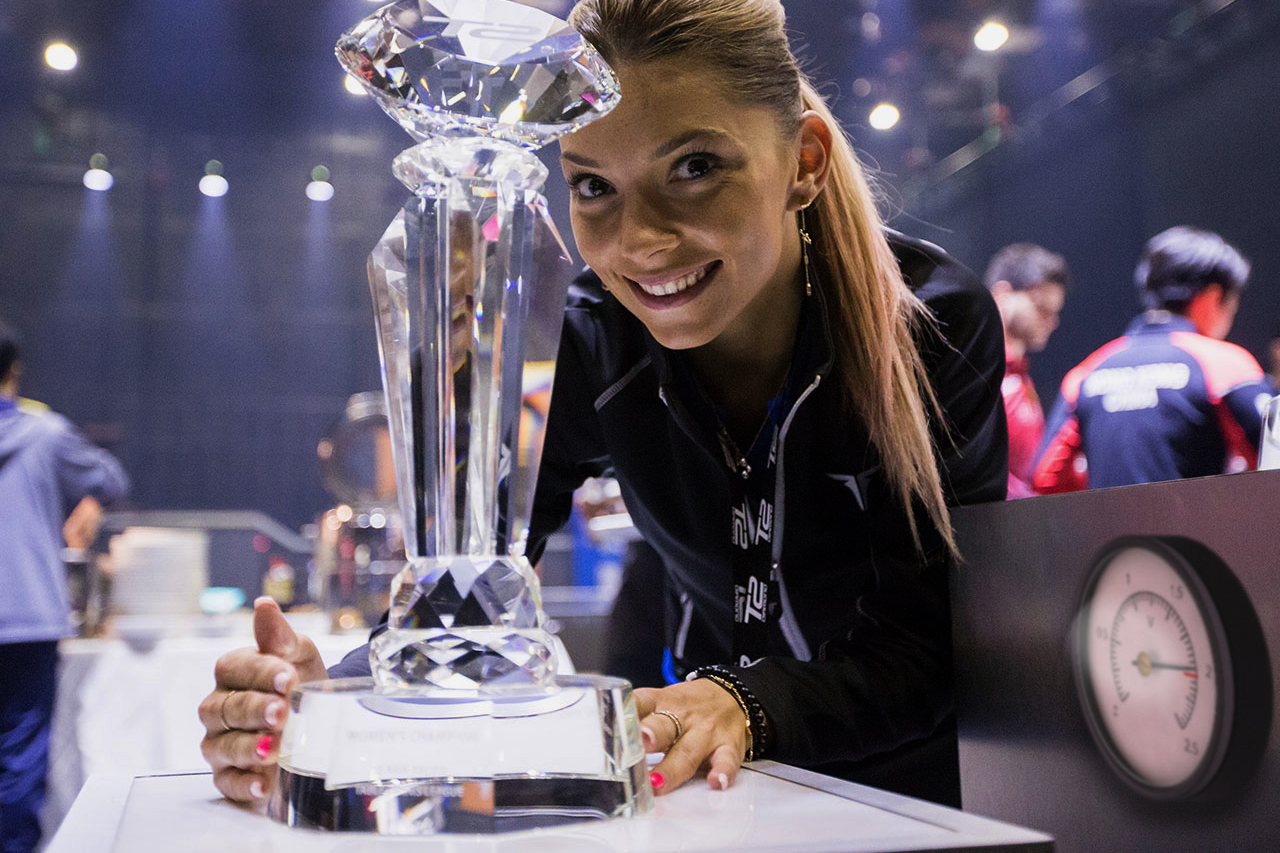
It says value=2 unit=V
